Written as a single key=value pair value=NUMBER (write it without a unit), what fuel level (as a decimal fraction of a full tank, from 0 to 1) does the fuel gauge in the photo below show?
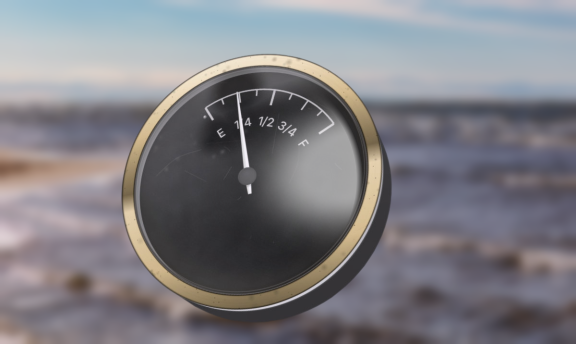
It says value=0.25
